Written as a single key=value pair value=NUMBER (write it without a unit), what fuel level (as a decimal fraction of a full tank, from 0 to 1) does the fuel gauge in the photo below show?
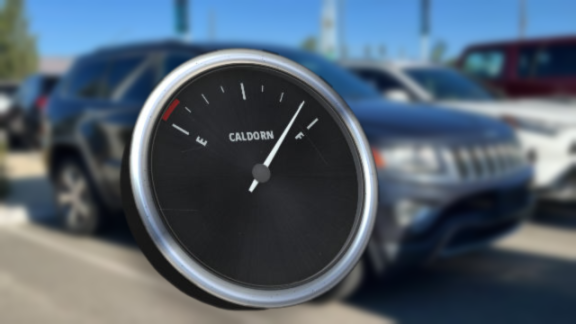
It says value=0.875
